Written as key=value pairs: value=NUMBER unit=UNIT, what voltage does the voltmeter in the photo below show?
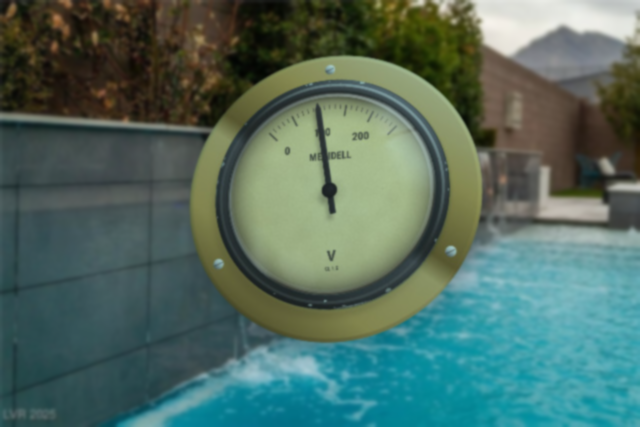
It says value=100 unit=V
